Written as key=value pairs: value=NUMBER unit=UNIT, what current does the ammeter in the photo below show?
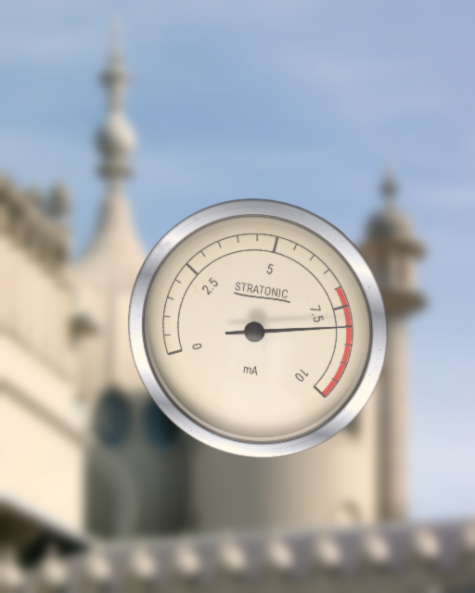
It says value=8 unit=mA
